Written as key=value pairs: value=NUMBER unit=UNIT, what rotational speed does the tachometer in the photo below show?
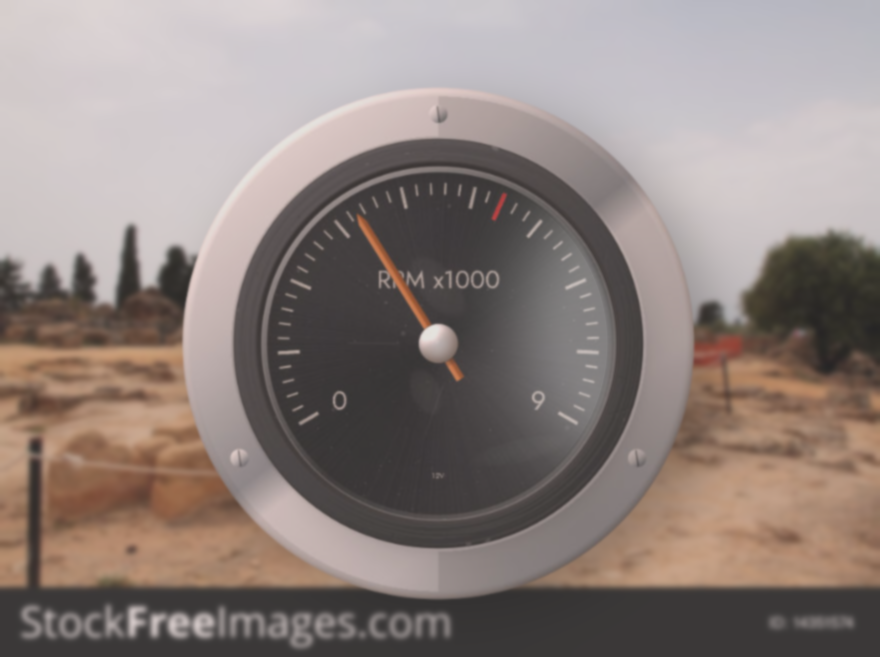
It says value=3300 unit=rpm
